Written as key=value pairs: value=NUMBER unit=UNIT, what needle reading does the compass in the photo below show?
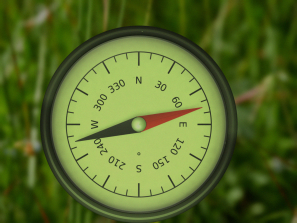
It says value=75 unit=°
